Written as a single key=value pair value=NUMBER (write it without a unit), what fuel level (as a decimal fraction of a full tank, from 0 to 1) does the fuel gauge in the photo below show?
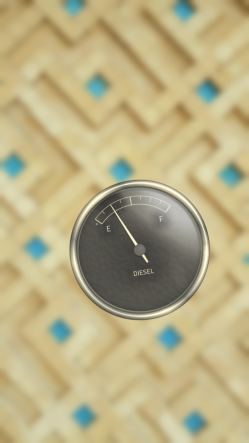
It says value=0.25
